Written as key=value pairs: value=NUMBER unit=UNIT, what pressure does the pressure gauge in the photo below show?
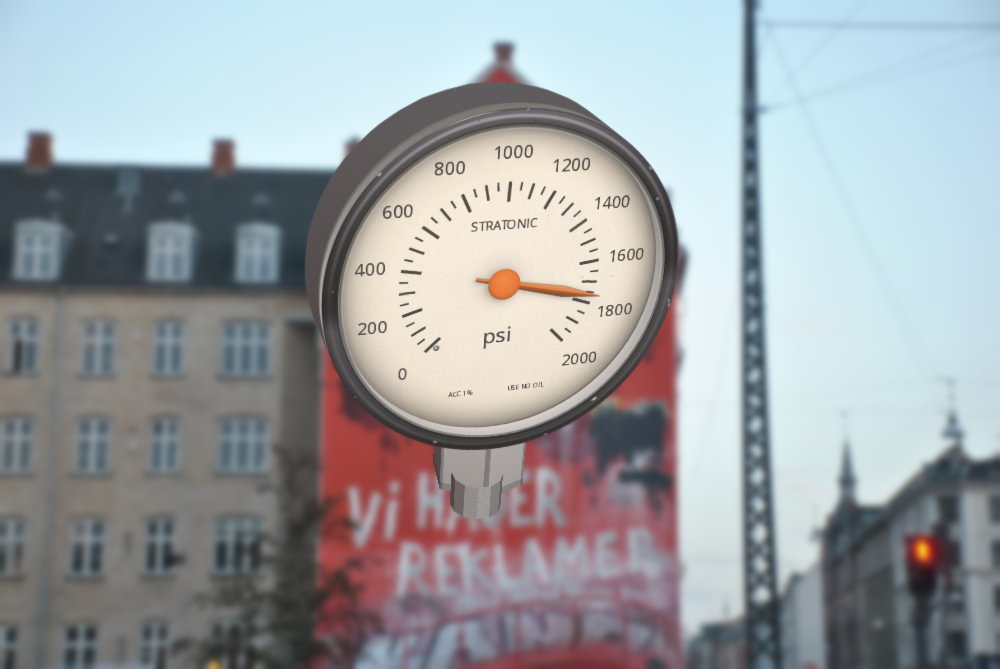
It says value=1750 unit=psi
